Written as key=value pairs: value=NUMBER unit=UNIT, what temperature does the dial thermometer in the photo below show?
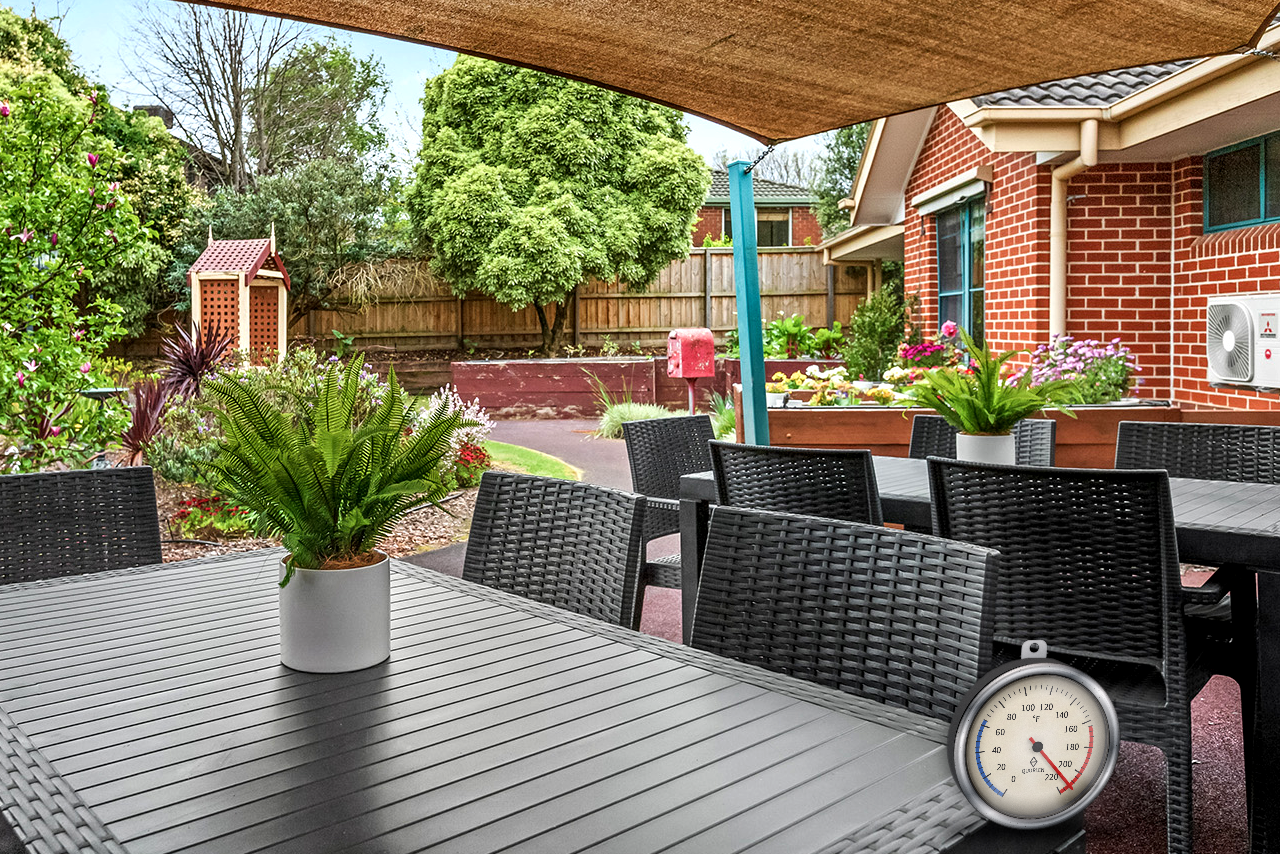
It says value=212 unit=°F
